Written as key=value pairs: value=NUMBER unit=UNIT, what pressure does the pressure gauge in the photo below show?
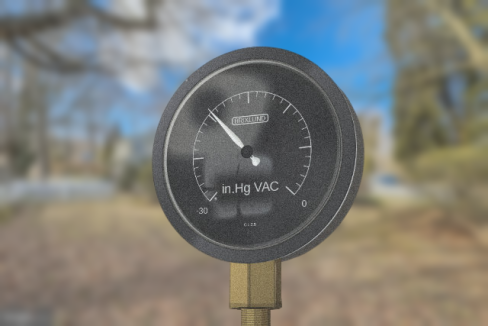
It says value=-19.5 unit=inHg
